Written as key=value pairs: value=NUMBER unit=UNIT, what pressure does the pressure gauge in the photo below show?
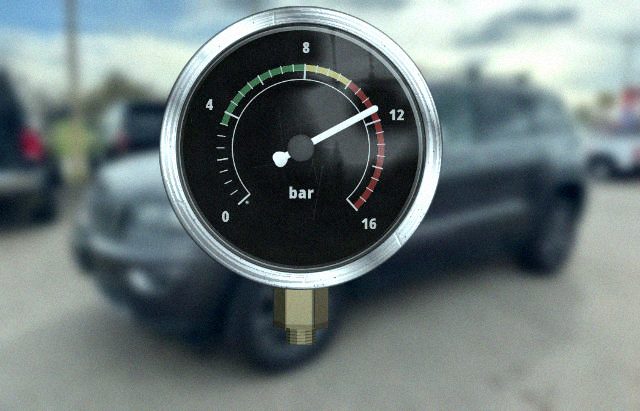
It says value=11.5 unit=bar
